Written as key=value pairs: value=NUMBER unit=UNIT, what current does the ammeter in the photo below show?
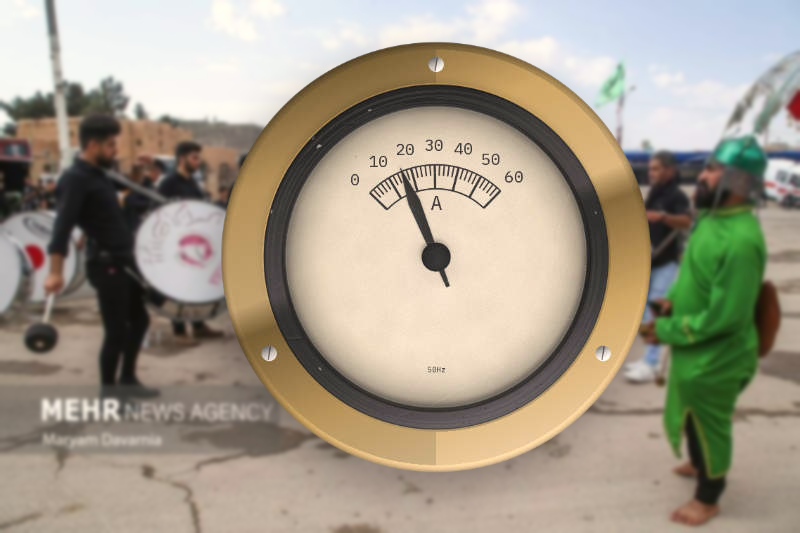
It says value=16 unit=A
